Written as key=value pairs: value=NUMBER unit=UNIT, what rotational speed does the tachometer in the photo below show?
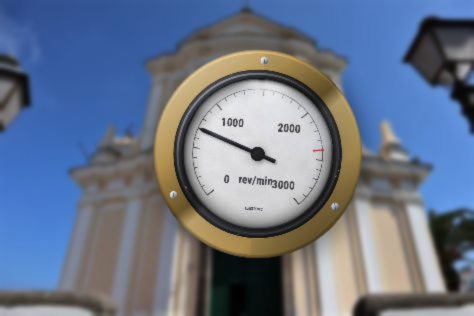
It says value=700 unit=rpm
